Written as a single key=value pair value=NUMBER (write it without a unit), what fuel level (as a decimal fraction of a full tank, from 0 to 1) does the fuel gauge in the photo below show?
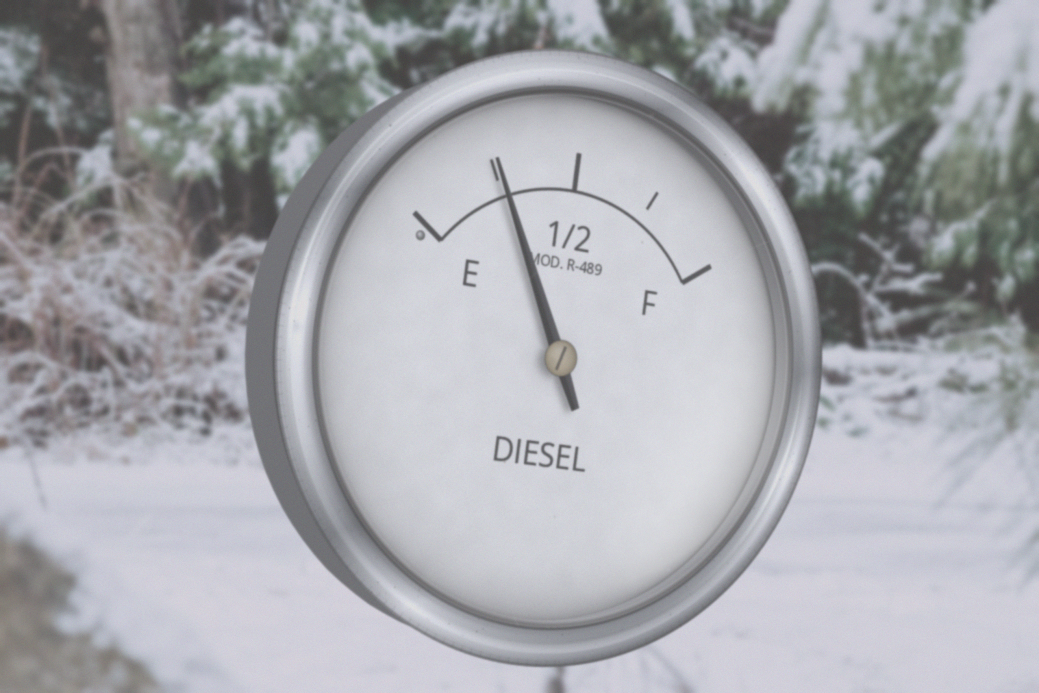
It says value=0.25
